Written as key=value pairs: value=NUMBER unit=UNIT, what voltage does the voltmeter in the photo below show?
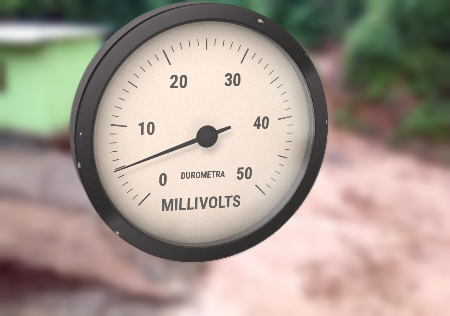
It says value=5 unit=mV
